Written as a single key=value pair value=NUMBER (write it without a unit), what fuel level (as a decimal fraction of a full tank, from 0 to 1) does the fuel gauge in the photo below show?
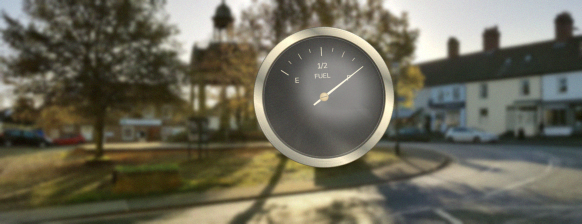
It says value=1
